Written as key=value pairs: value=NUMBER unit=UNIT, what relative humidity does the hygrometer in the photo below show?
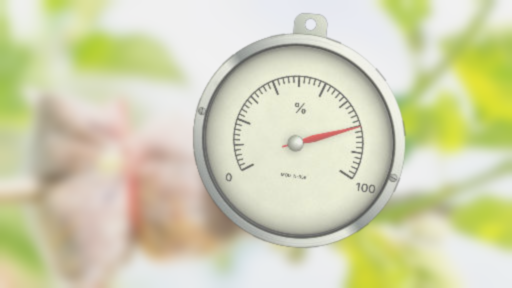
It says value=80 unit=%
